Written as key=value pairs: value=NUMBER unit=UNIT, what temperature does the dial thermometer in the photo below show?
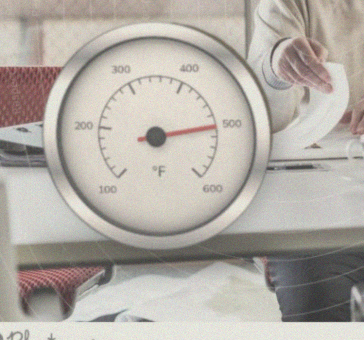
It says value=500 unit=°F
